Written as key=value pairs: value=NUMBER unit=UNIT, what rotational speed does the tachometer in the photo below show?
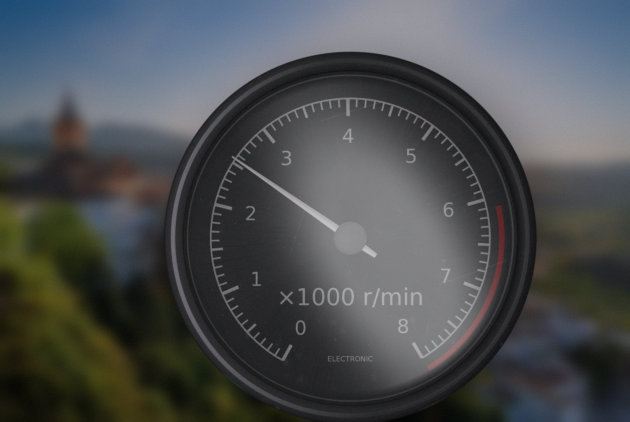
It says value=2550 unit=rpm
